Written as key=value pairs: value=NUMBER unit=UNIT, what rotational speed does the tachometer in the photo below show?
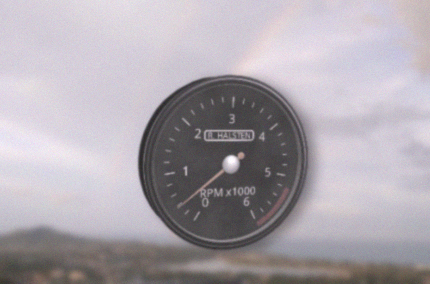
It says value=400 unit=rpm
